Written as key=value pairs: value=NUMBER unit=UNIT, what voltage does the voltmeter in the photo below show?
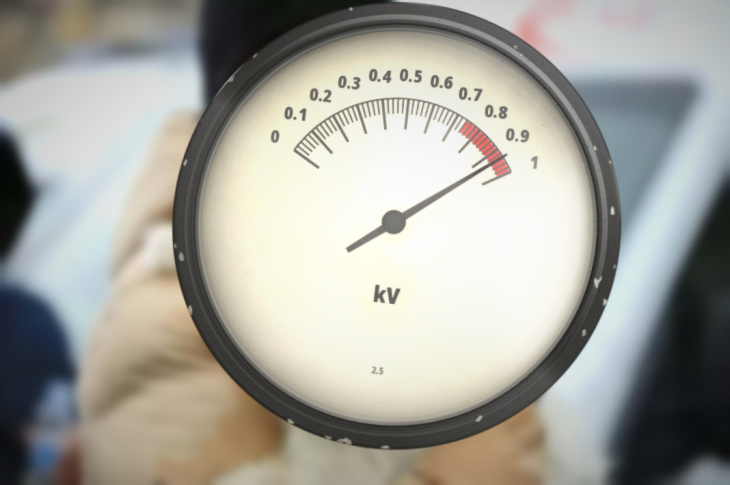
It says value=0.94 unit=kV
